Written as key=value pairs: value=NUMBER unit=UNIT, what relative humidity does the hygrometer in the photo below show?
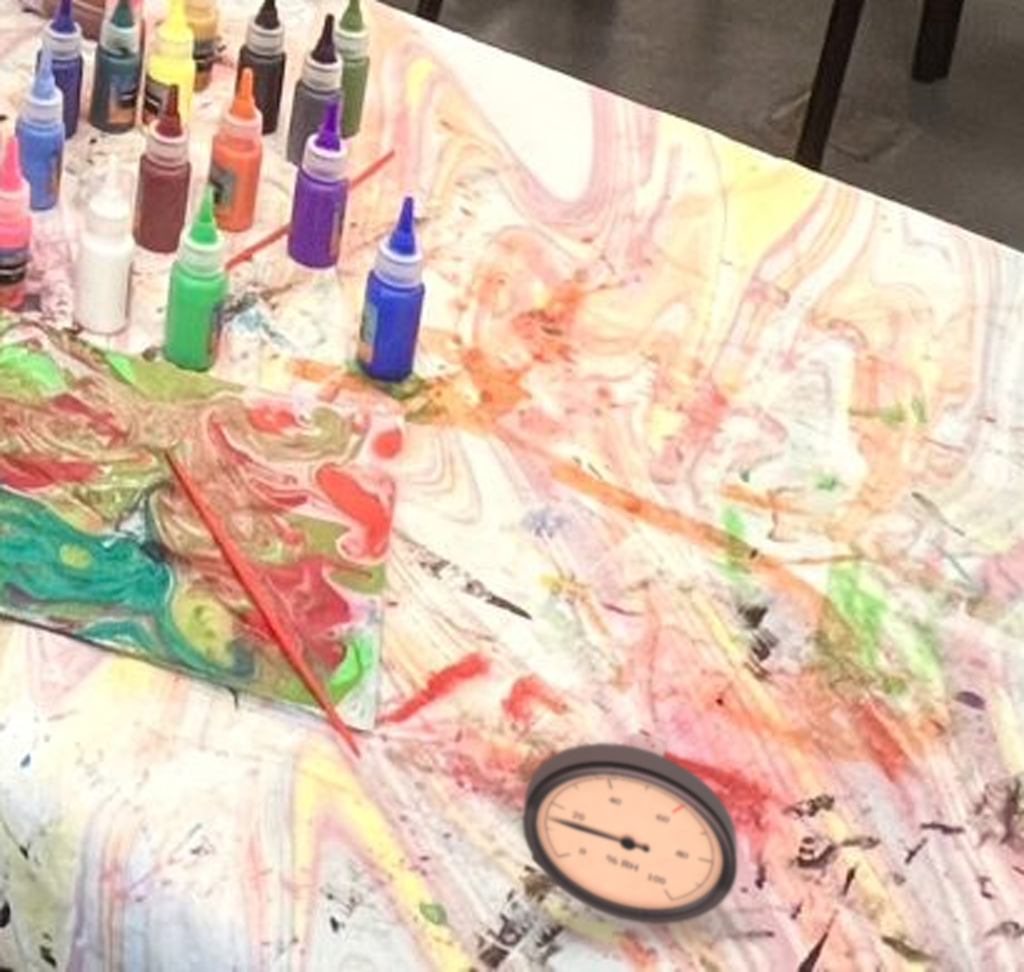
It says value=15 unit=%
